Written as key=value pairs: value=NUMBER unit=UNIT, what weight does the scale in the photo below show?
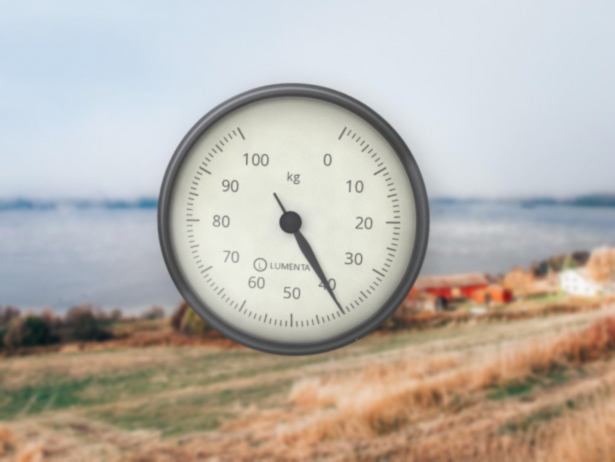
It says value=40 unit=kg
